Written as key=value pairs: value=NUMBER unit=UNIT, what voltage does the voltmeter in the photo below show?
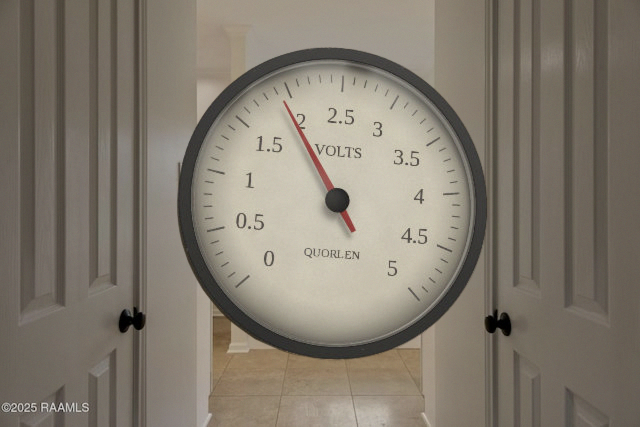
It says value=1.9 unit=V
